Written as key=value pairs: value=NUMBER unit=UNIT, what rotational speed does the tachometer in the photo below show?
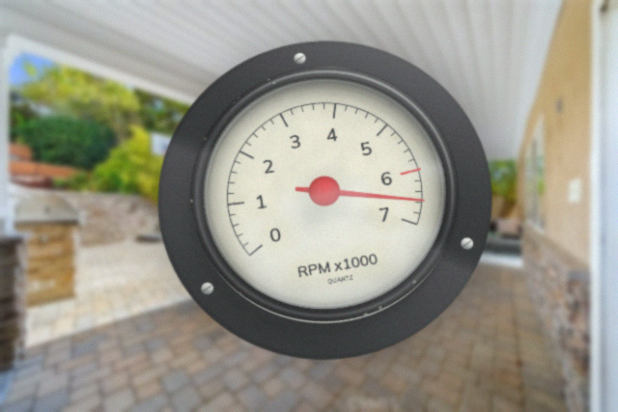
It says value=6600 unit=rpm
